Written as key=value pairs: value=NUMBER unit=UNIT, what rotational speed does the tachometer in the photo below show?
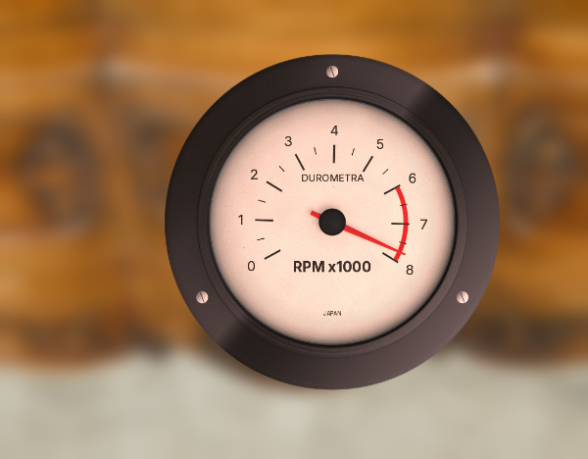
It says value=7750 unit=rpm
